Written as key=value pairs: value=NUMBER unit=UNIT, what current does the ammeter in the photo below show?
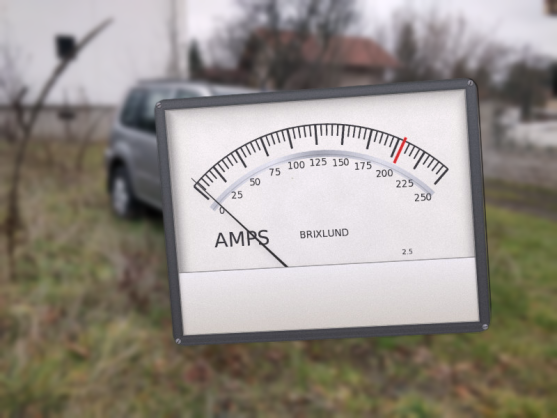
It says value=5 unit=A
